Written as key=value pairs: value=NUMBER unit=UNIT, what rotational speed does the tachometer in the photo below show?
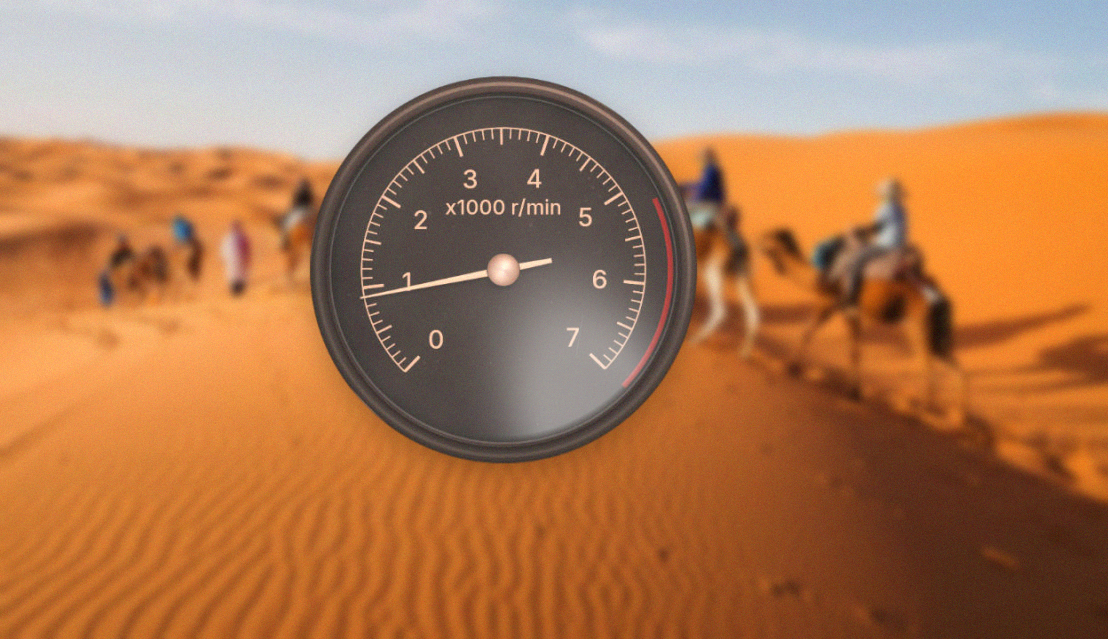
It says value=900 unit=rpm
